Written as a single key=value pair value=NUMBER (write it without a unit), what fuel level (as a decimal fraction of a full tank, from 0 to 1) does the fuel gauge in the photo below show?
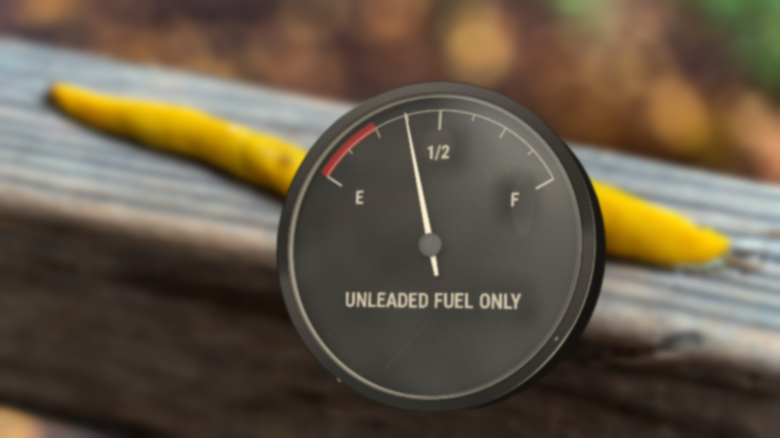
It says value=0.375
